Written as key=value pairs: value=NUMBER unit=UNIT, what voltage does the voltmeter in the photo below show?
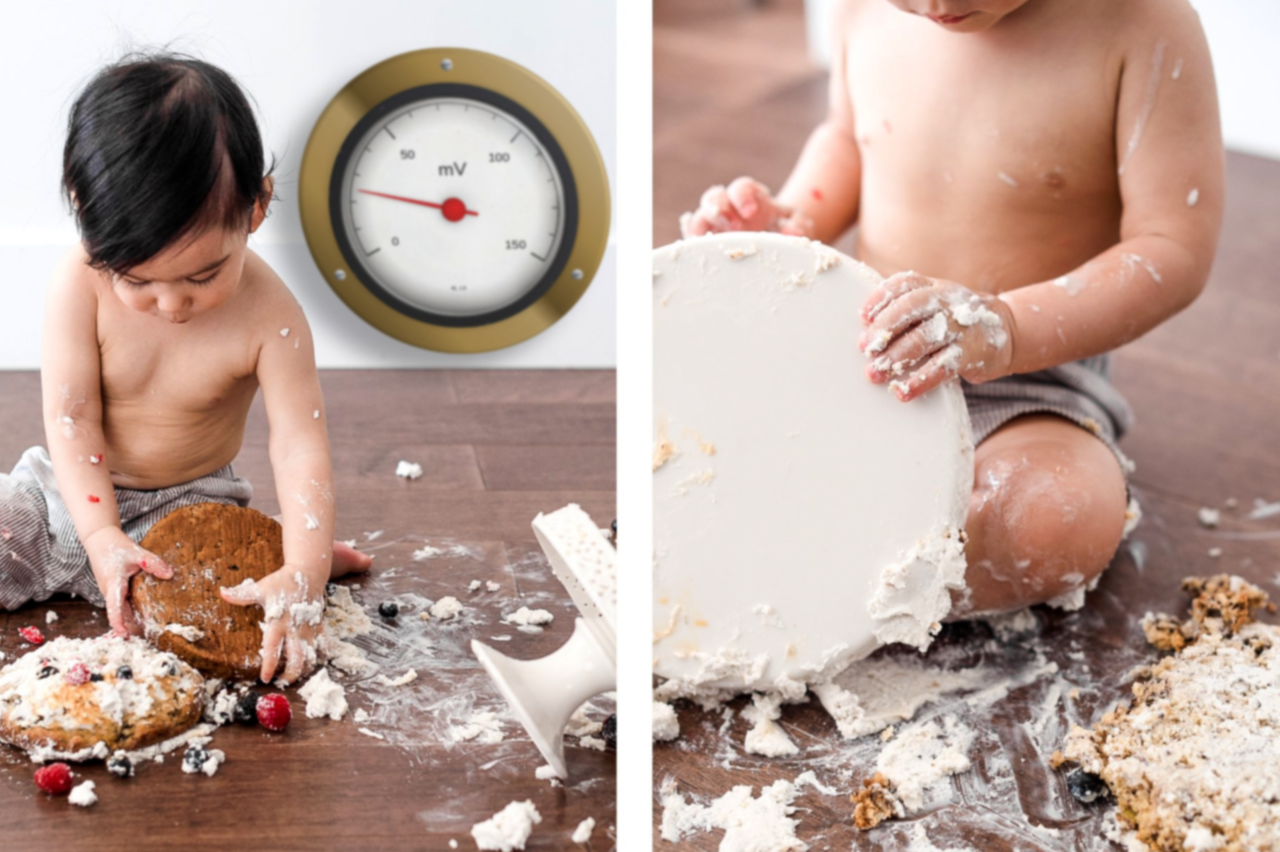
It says value=25 unit=mV
